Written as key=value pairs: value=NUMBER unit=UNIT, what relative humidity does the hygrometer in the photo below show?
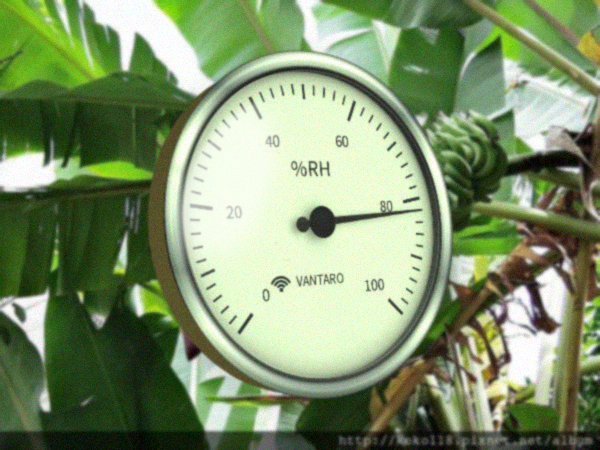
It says value=82 unit=%
